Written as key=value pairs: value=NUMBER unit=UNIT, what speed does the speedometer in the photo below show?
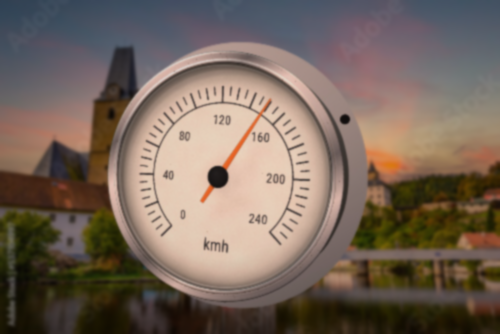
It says value=150 unit=km/h
